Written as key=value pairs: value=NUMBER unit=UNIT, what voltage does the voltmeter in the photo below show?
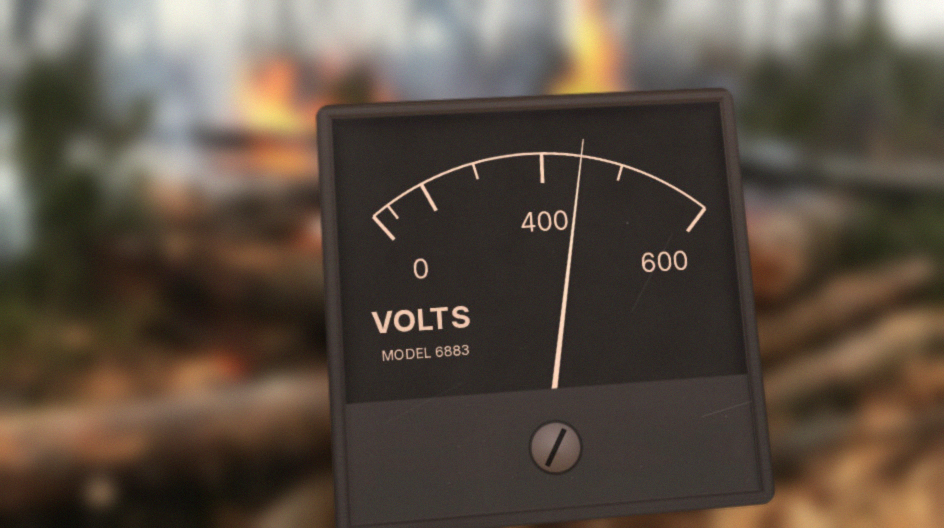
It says value=450 unit=V
